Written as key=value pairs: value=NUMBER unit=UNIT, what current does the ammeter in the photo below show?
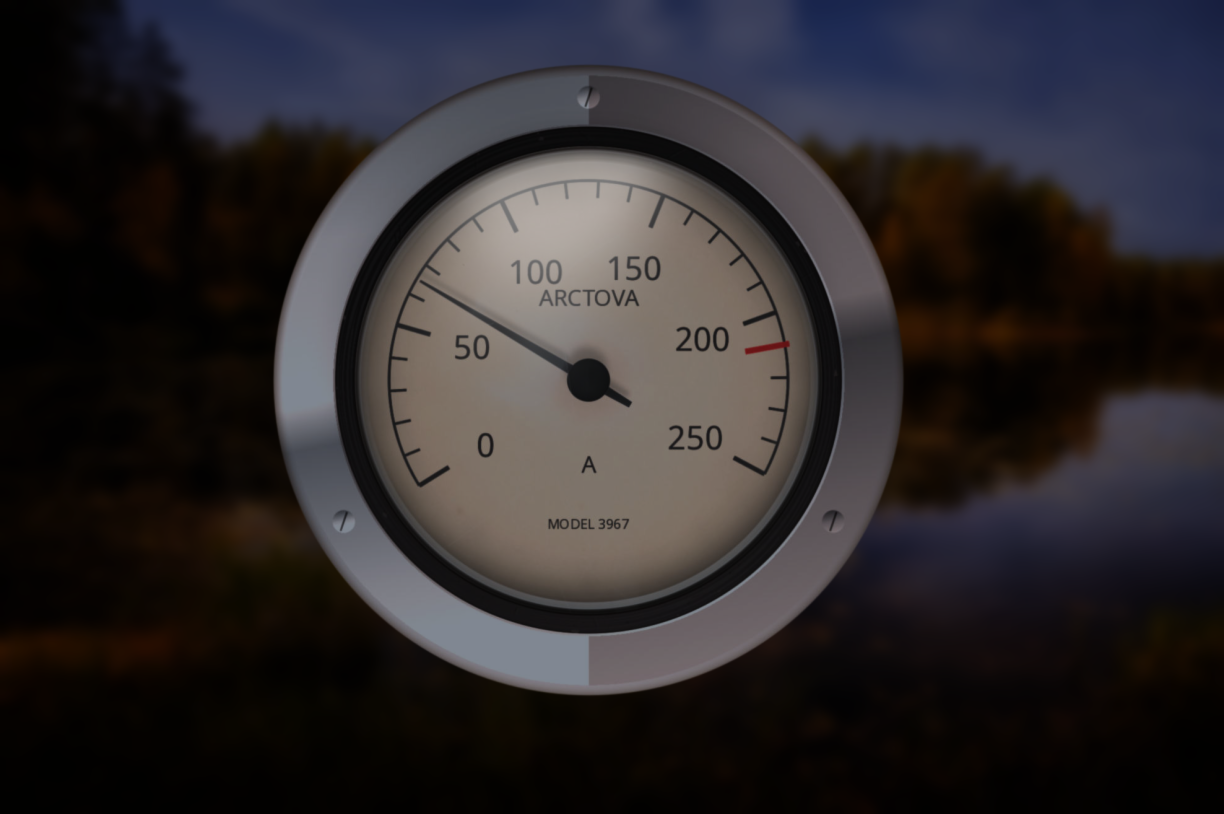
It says value=65 unit=A
